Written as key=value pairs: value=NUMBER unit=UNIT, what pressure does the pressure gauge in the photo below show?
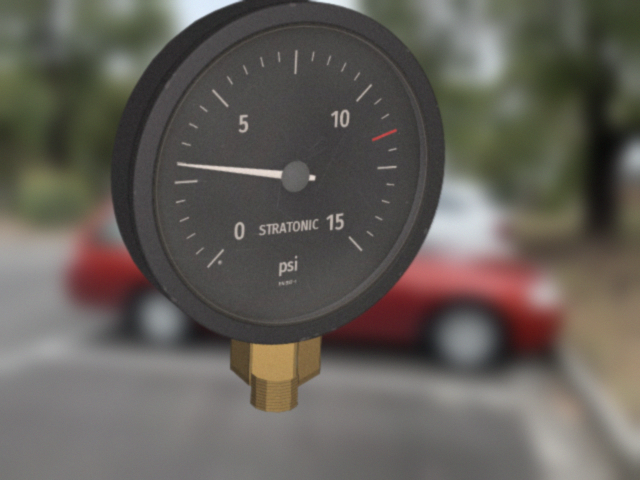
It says value=3 unit=psi
